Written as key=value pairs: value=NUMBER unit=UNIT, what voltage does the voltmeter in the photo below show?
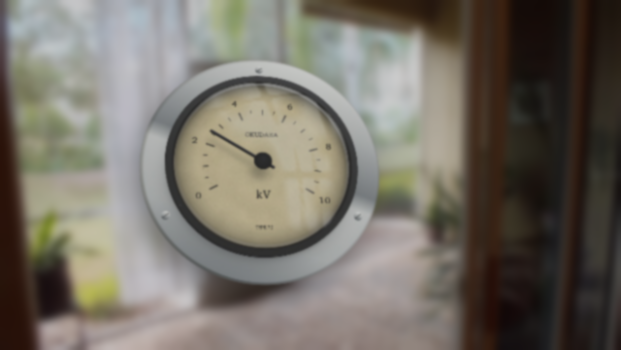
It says value=2.5 unit=kV
